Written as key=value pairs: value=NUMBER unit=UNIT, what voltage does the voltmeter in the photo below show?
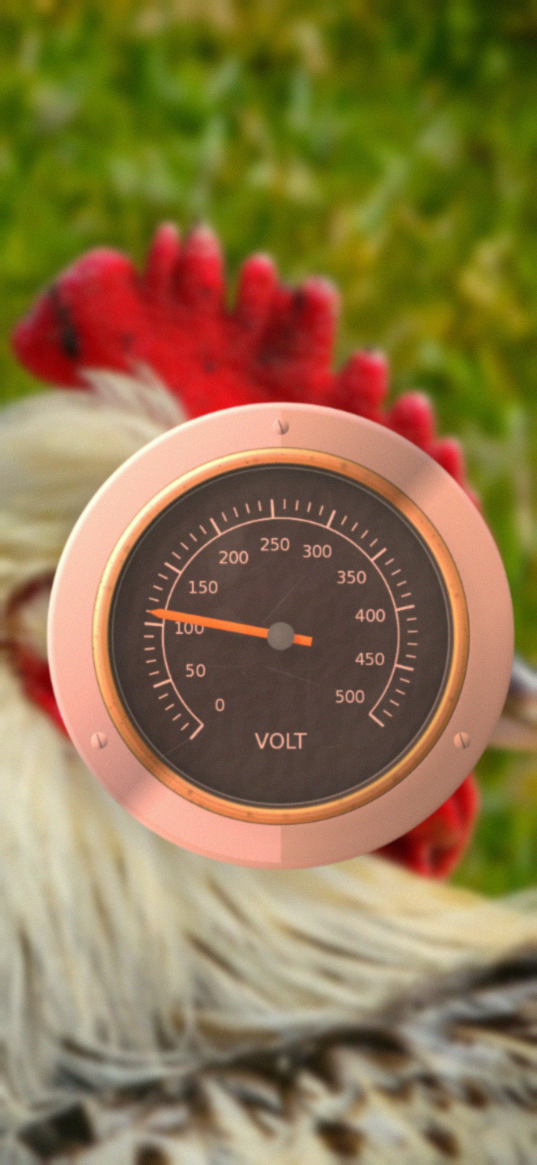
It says value=110 unit=V
